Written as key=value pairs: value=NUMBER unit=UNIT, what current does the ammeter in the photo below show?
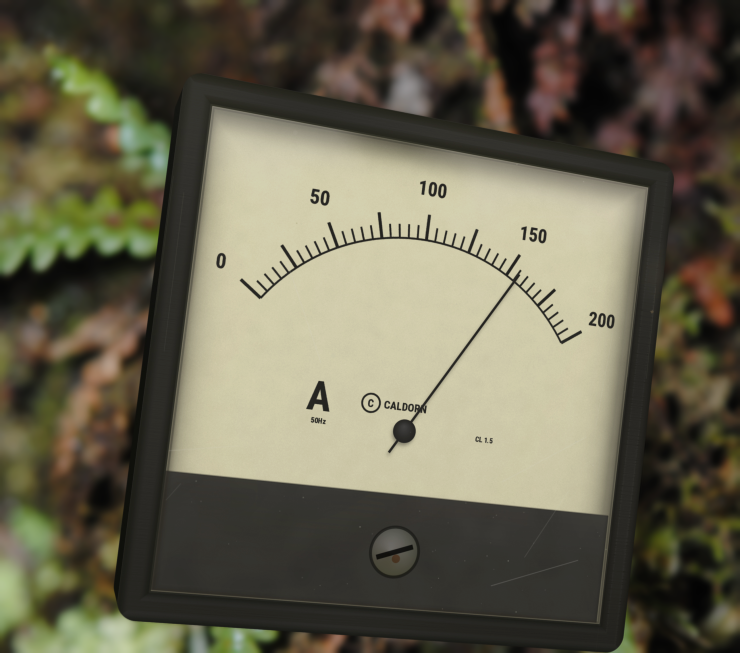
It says value=155 unit=A
